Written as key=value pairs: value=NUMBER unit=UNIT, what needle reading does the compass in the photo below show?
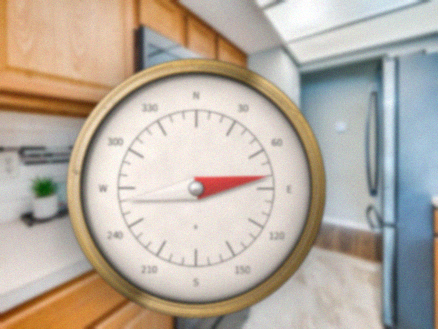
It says value=80 unit=°
